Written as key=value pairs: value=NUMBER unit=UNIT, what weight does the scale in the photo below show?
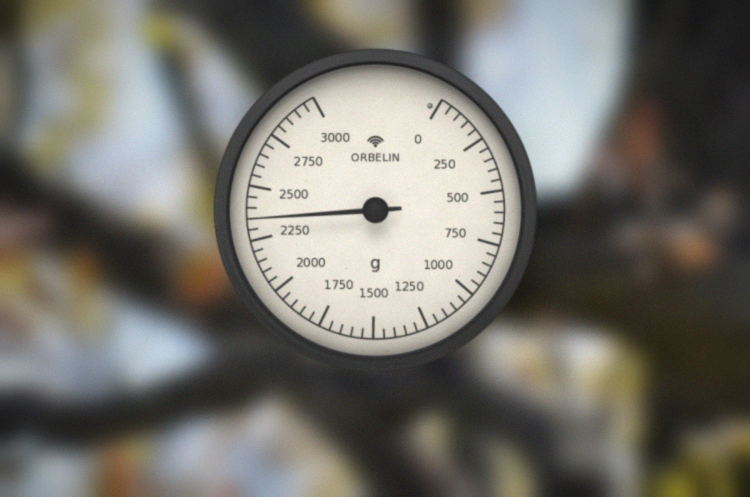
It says value=2350 unit=g
